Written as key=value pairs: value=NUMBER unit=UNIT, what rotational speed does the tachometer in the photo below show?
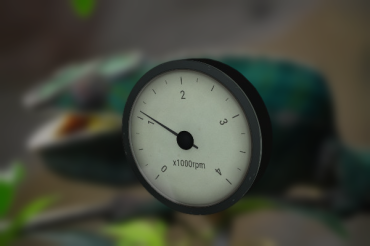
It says value=1125 unit=rpm
